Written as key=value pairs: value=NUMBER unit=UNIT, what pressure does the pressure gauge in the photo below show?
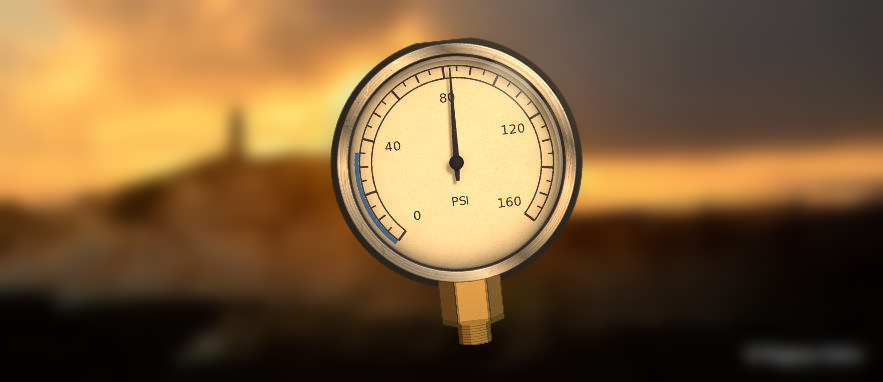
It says value=82.5 unit=psi
